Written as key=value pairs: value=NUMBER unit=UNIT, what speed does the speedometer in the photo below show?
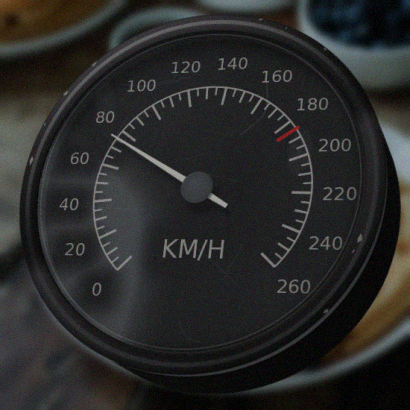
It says value=75 unit=km/h
